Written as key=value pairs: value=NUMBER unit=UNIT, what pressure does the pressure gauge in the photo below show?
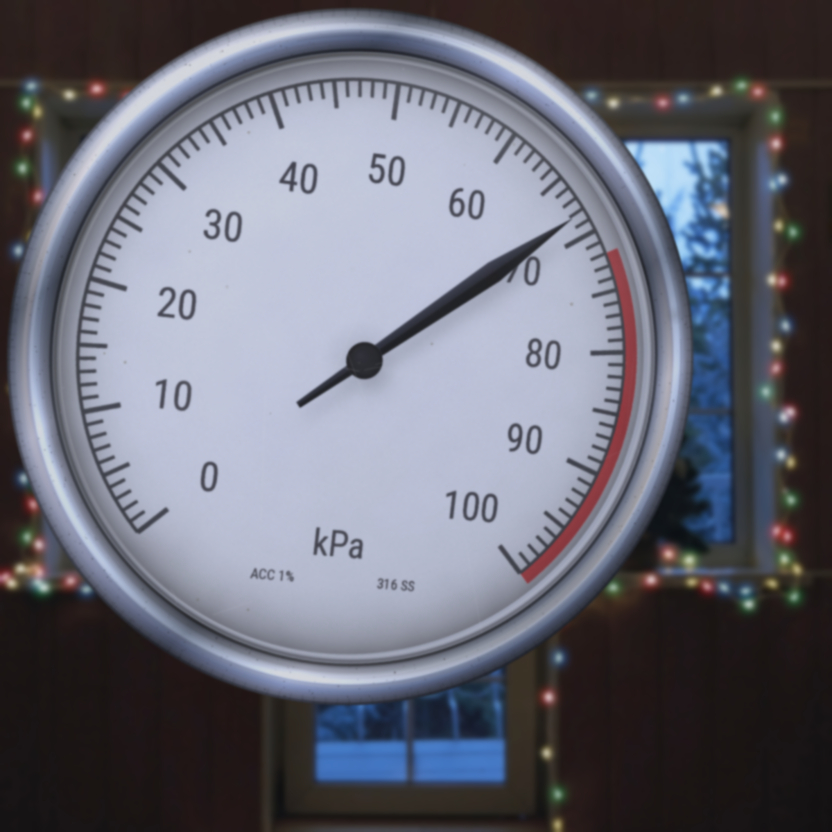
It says value=68 unit=kPa
